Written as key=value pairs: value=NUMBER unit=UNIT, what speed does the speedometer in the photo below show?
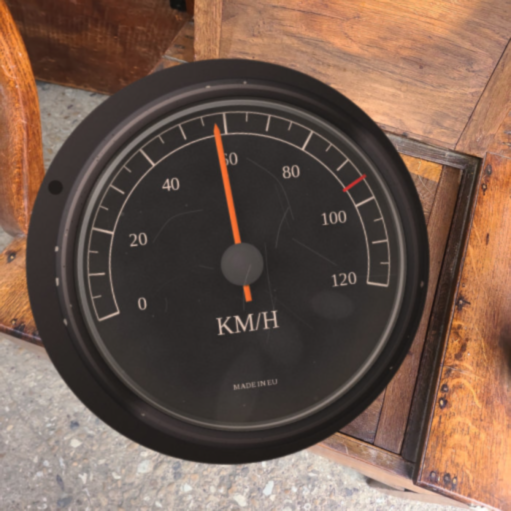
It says value=57.5 unit=km/h
